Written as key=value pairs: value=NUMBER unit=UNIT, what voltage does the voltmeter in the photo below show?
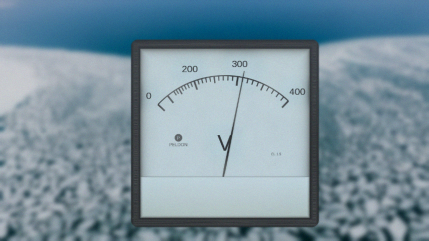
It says value=310 unit=V
